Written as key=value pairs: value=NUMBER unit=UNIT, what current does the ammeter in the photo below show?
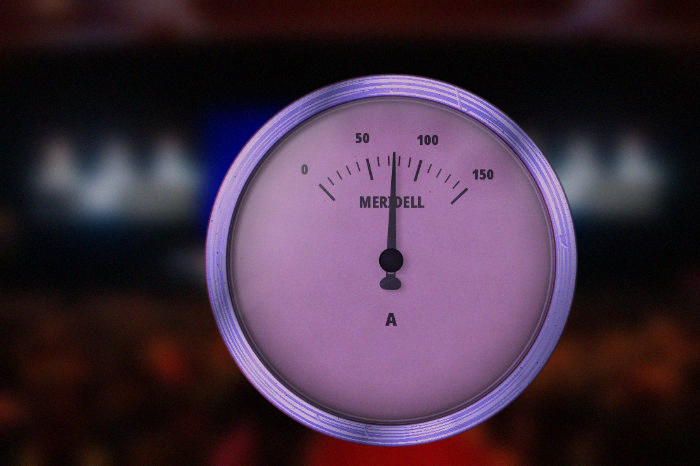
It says value=75 unit=A
